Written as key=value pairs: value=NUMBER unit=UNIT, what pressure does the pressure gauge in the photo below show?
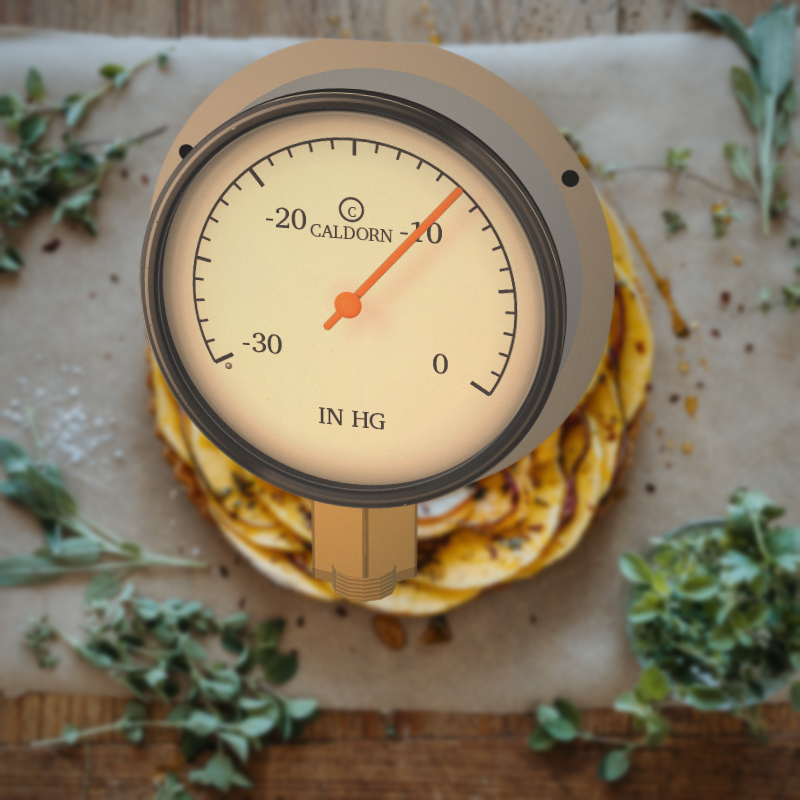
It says value=-10 unit=inHg
